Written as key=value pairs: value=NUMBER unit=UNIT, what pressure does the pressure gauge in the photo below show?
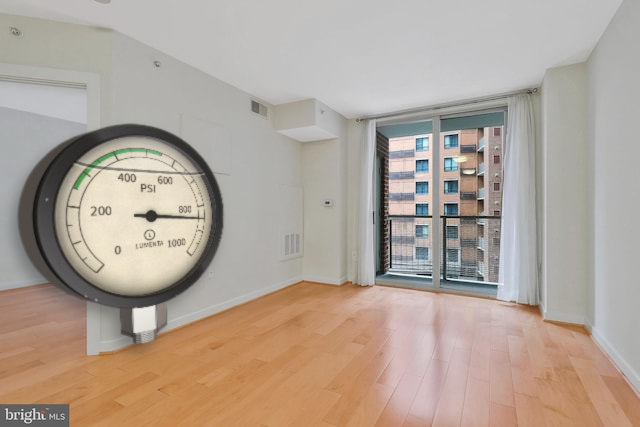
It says value=850 unit=psi
